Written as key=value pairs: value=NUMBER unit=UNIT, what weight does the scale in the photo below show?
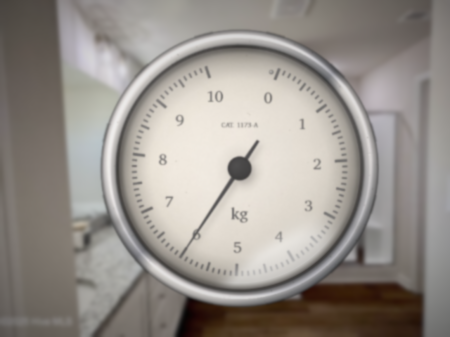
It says value=6 unit=kg
